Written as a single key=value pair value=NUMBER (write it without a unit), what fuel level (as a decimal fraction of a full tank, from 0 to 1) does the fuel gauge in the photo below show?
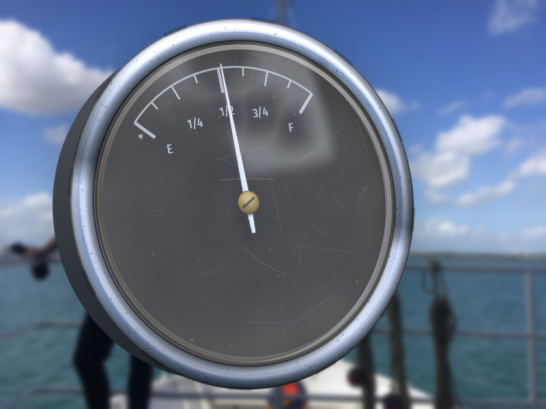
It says value=0.5
